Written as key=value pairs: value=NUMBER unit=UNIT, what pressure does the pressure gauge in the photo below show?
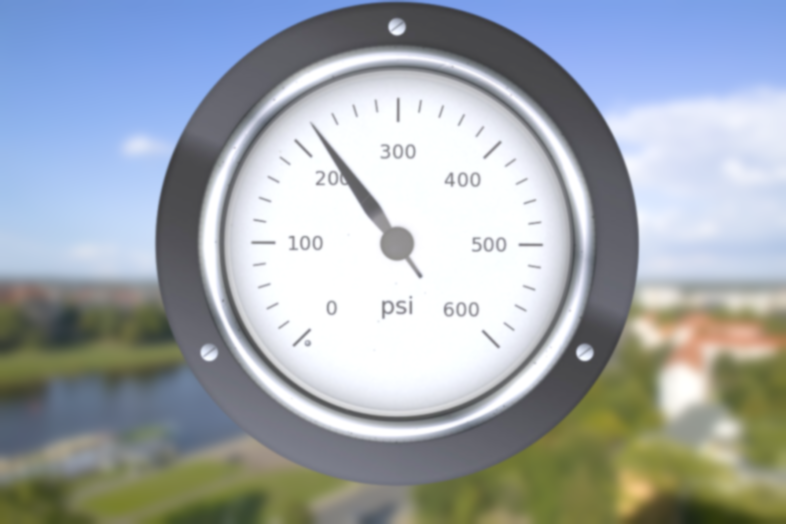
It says value=220 unit=psi
